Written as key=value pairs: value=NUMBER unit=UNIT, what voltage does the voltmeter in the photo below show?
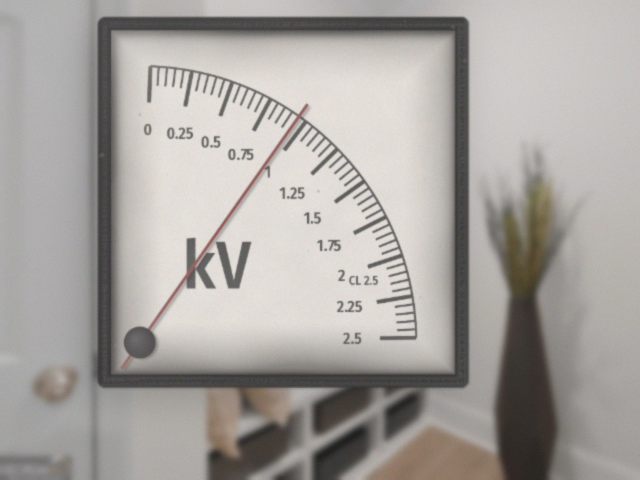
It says value=0.95 unit=kV
